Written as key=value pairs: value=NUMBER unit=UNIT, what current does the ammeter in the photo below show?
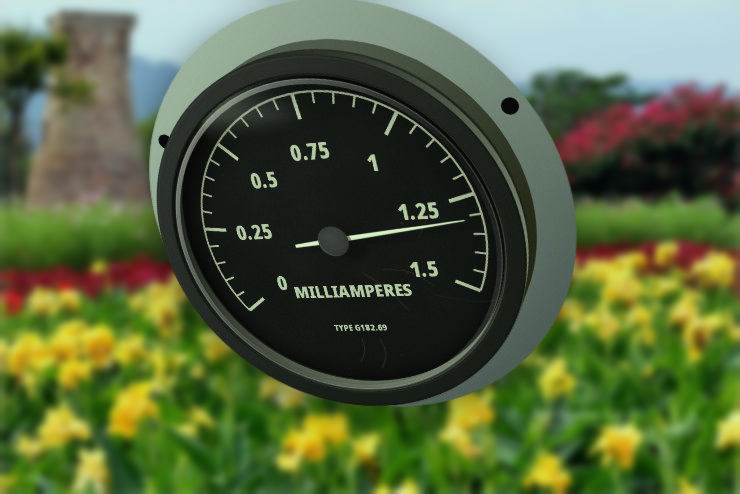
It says value=1.3 unit=mA
